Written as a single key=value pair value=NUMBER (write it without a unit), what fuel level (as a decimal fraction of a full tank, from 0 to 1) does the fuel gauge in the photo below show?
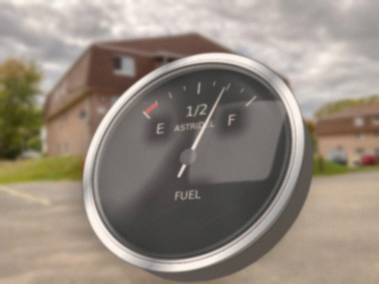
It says value=0.75
